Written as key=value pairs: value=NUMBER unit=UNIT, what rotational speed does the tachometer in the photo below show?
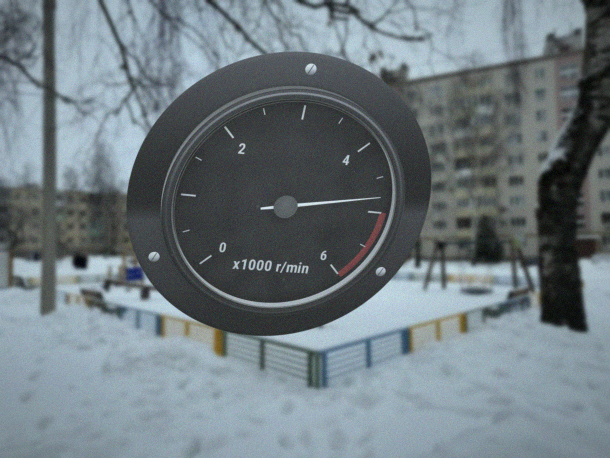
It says value=4750 unit=rpm
